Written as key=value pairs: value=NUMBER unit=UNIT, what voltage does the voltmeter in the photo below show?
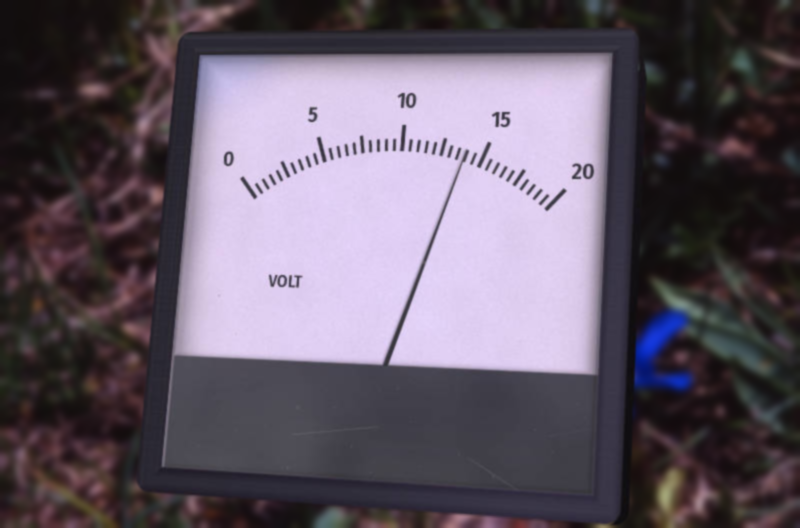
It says value=14 unit=V
